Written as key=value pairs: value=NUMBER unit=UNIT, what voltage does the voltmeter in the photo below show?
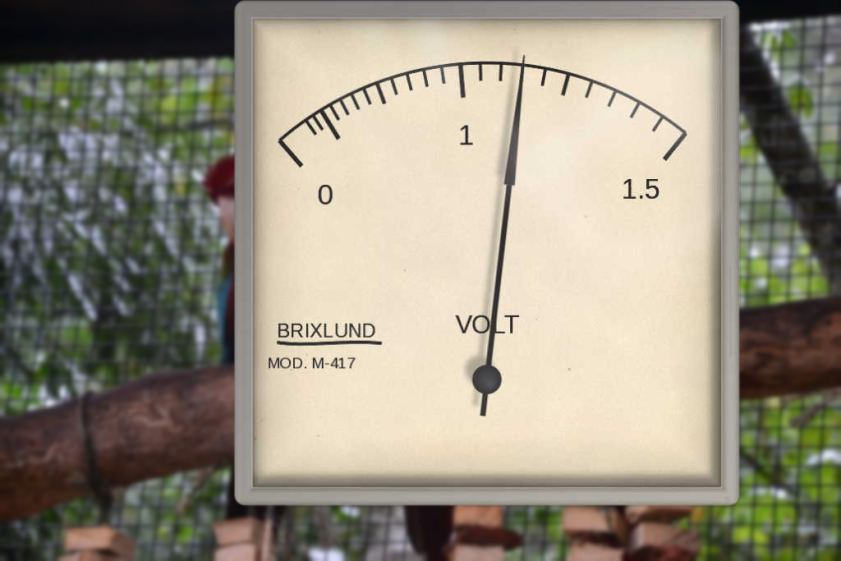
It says value=1.15 unit=V
